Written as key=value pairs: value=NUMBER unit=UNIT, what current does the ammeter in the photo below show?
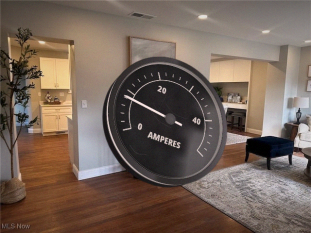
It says value=8 unit=A
